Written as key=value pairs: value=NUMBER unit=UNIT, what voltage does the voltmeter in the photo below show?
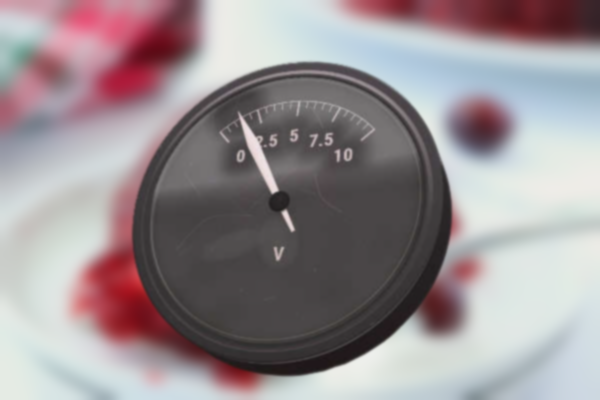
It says value=1.5 unit=V
